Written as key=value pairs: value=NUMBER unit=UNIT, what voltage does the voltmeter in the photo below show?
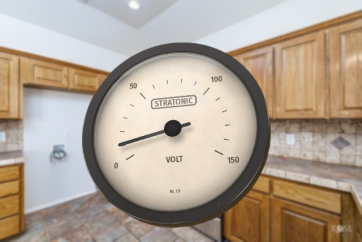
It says value=10 unit=V
